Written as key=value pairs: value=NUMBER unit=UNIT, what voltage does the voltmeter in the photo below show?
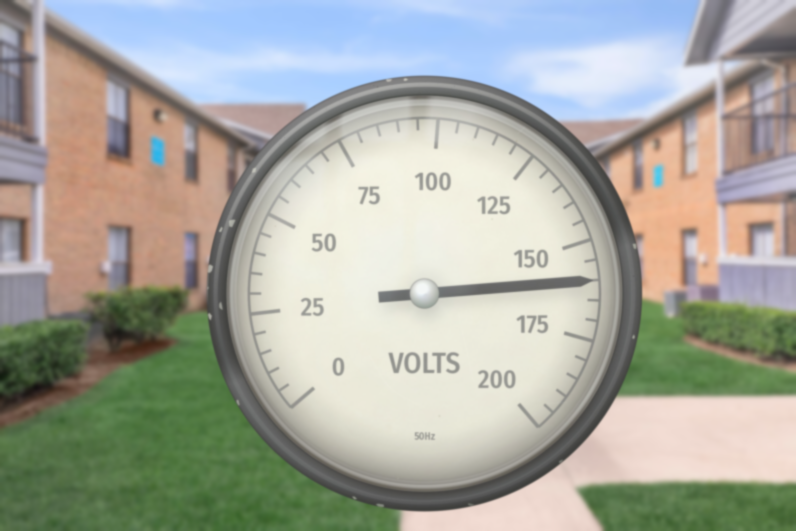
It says value=160 unit=V
